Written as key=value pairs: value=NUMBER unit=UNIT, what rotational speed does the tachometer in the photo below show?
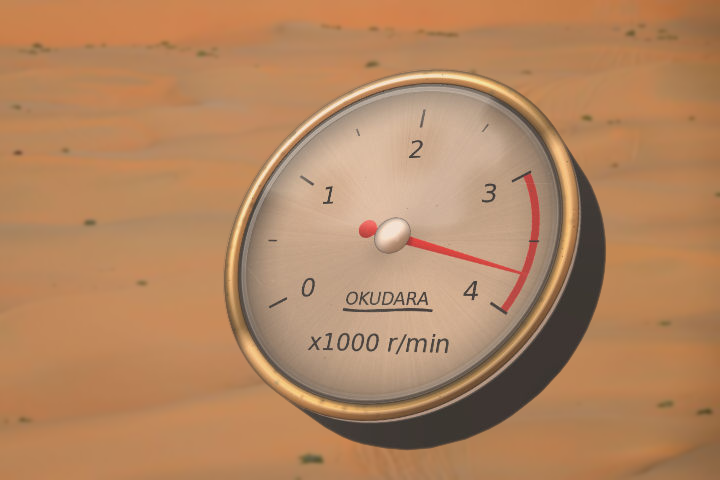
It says value=3750 unit=rpm
